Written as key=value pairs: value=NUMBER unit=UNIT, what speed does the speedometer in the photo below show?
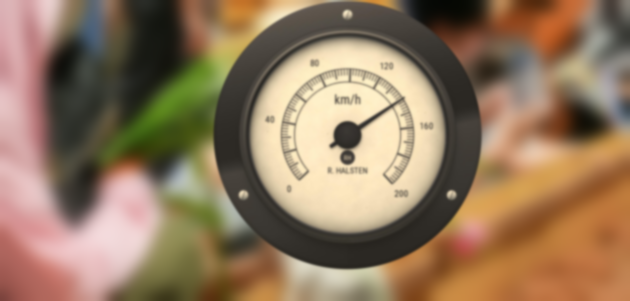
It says value=140 unit=km/h
